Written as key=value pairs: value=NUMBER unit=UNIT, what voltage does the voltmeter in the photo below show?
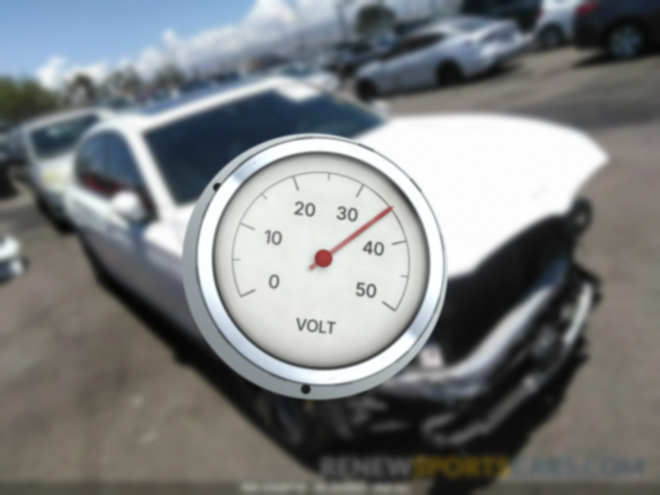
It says value=35 unit=V
